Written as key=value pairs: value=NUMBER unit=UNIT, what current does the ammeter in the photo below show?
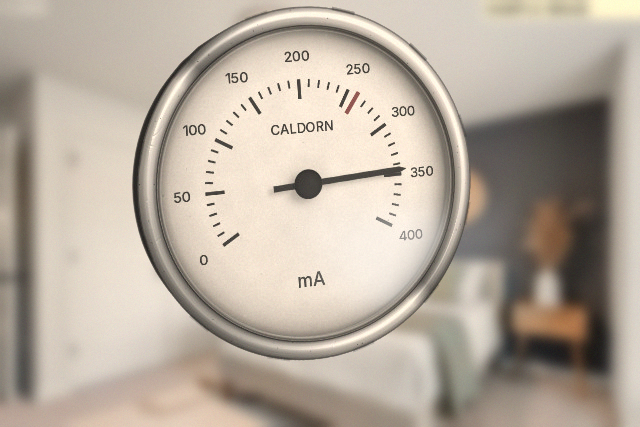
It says value=345 unit=mA
